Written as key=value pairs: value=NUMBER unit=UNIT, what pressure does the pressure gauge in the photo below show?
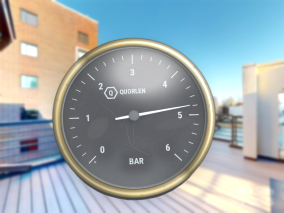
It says value=4.8 unit=bar
